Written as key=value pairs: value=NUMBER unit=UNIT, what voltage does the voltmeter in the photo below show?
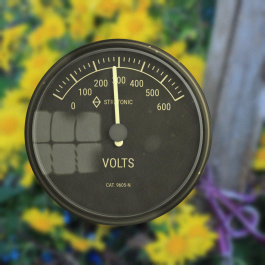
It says value=280 unit=V
